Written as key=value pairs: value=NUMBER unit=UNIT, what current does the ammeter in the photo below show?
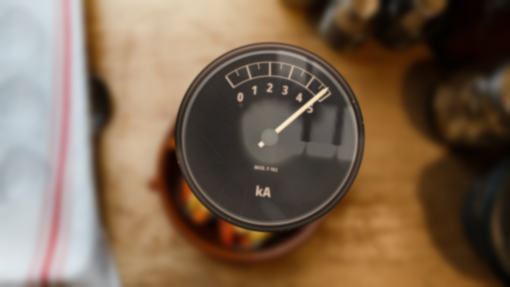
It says value=4.75 unit=kA
